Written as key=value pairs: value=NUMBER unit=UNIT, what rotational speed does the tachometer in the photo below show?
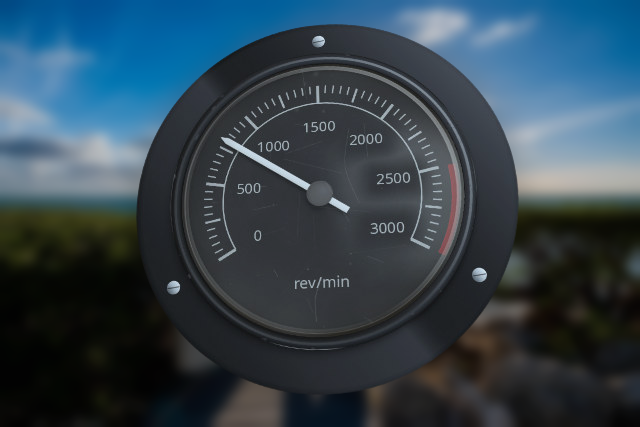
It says value=800 unit=rpm
